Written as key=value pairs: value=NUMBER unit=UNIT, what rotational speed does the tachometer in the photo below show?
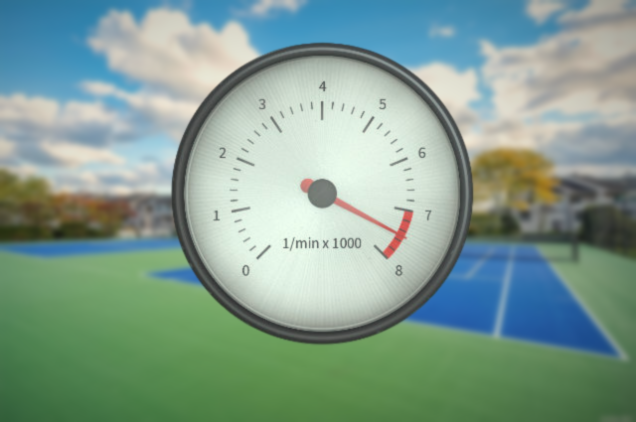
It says value=7500 unit=rpm
